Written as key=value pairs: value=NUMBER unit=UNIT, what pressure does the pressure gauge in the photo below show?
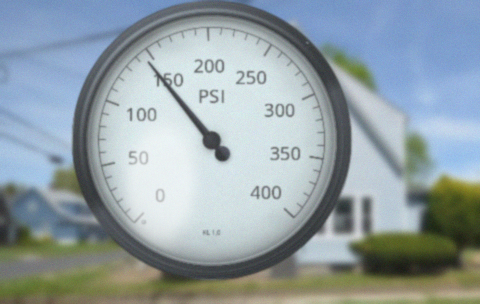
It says value=145 unit=psi
